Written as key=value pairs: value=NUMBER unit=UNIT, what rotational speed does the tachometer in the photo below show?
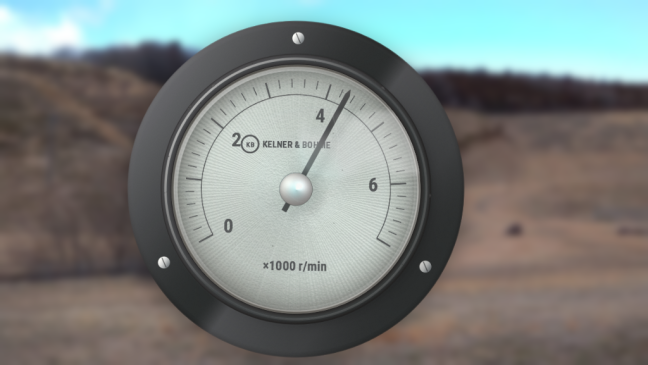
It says value=4300 unit=rpm
